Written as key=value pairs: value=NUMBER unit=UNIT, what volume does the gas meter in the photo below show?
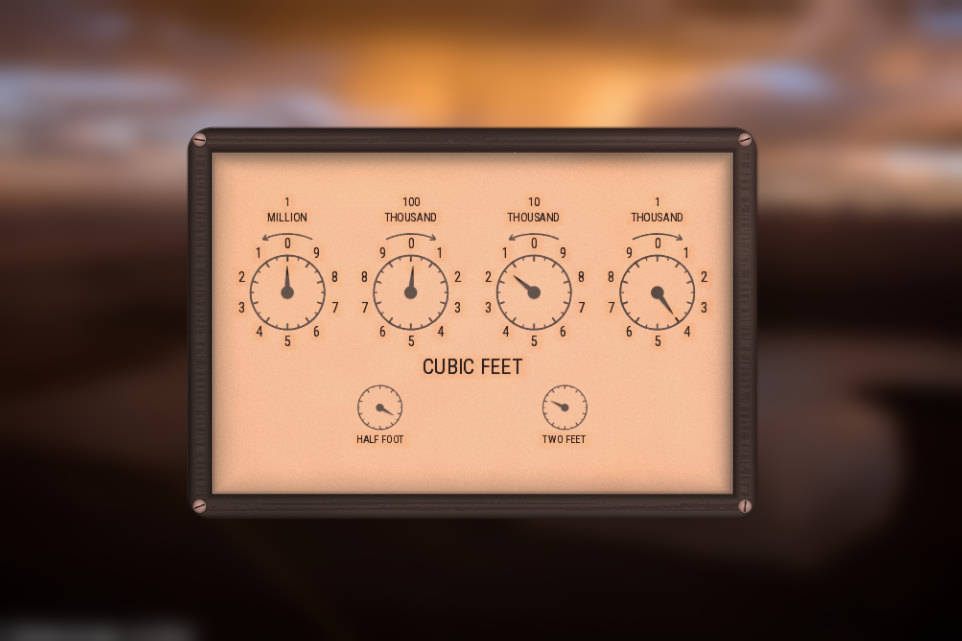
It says value=1400 unit=ft³
